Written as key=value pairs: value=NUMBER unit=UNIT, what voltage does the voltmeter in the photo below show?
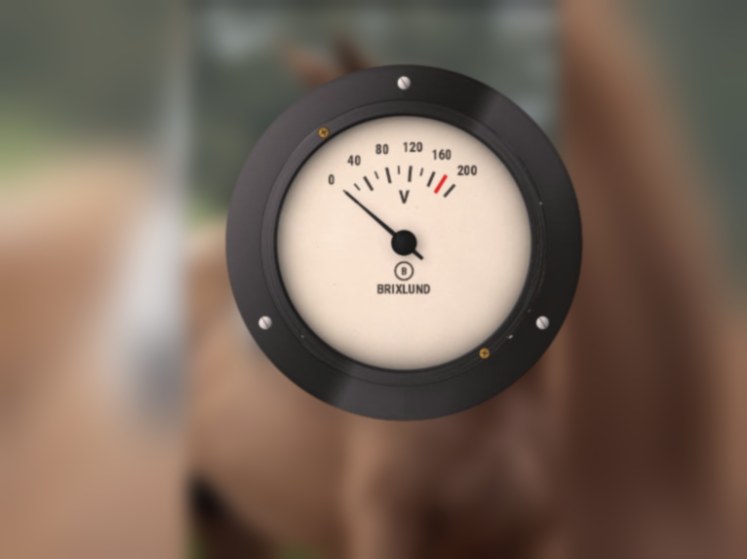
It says value=0 unit=V
